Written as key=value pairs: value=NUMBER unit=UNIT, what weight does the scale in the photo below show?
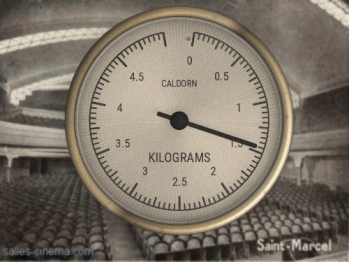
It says value=1.45 unit=kg
